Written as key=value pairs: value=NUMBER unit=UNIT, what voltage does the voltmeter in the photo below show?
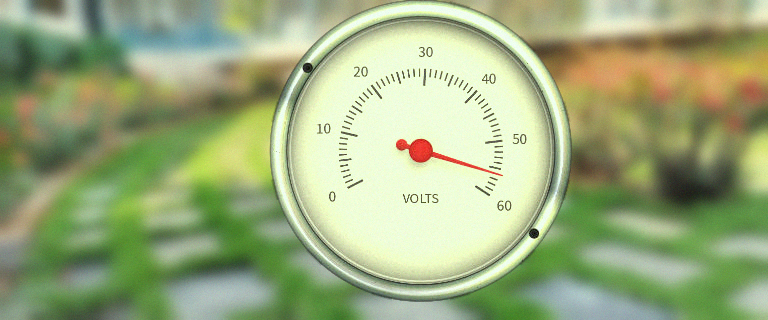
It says value=56 unit=V
